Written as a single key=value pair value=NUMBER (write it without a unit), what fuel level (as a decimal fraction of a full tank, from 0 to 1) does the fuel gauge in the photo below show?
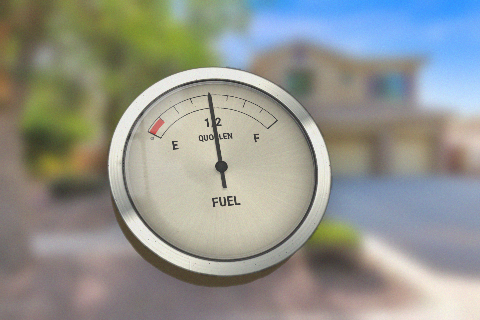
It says value=0.5
